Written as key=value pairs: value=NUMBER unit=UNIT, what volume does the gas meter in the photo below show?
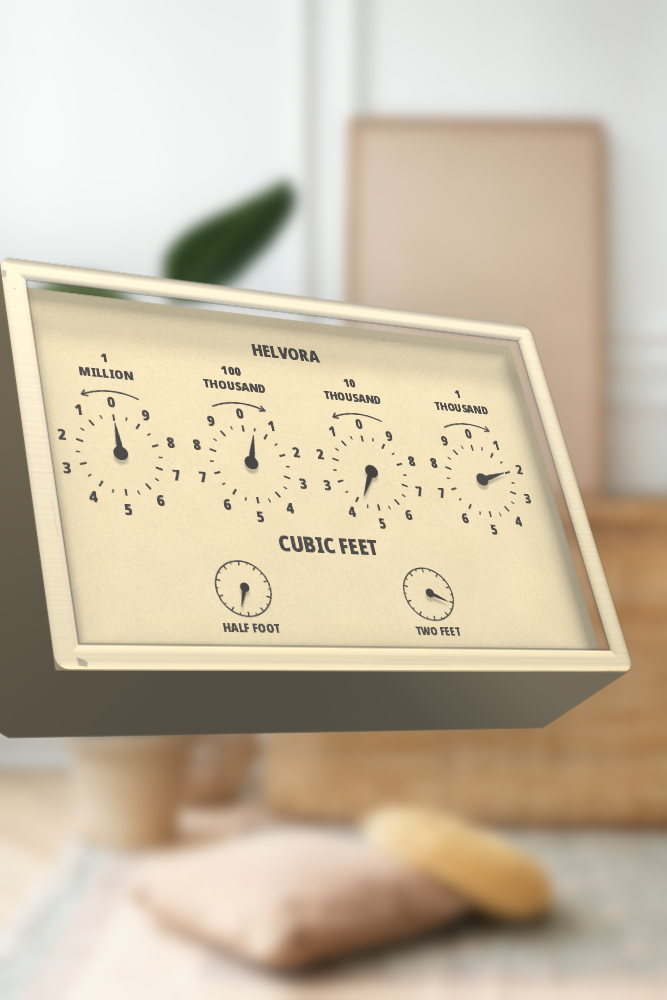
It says value=4200 unit=ft³
